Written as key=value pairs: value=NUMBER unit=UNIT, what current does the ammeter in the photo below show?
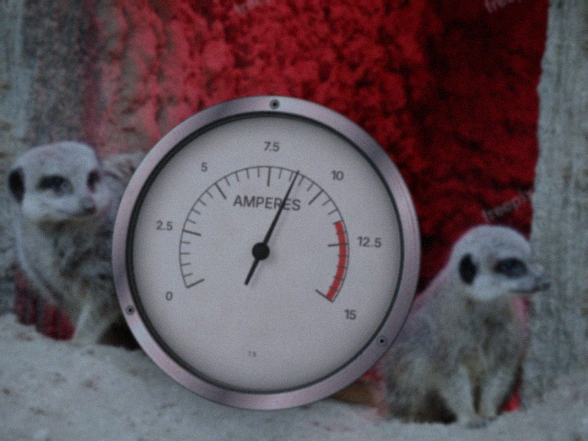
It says value=8.75 unit=A
